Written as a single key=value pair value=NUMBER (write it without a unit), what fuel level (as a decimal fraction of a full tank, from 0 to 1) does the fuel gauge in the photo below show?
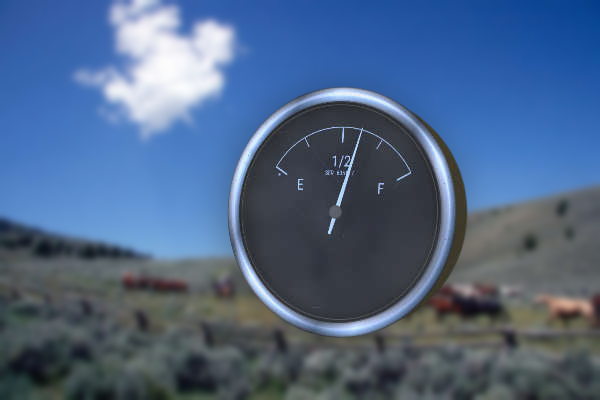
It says value=0.625
